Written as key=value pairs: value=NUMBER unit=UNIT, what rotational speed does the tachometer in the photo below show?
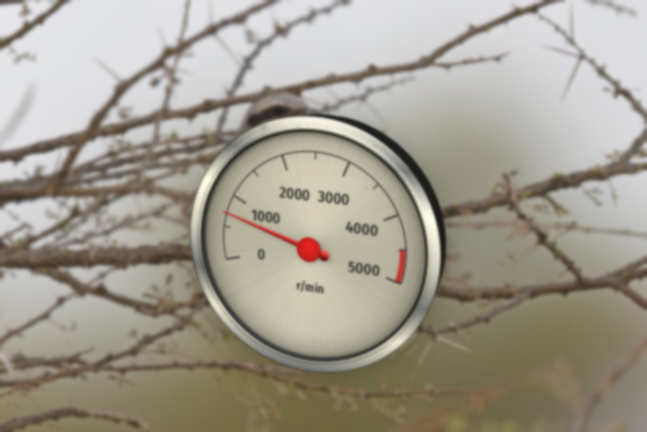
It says value=750 unit=rpm
